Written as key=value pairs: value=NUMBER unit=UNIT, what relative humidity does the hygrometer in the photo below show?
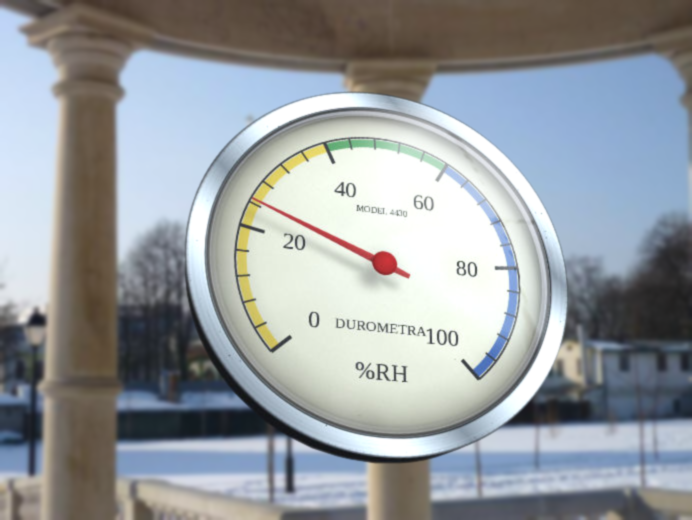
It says value=24 unit=%
